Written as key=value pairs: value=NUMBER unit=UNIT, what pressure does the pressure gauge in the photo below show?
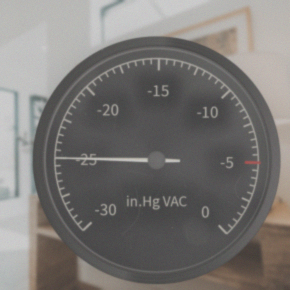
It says value=-25 unit=inHg
